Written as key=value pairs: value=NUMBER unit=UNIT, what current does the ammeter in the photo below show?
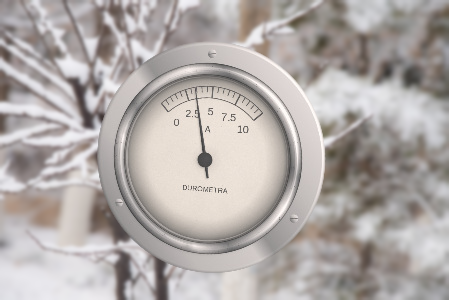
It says value=3.5 unit=A
